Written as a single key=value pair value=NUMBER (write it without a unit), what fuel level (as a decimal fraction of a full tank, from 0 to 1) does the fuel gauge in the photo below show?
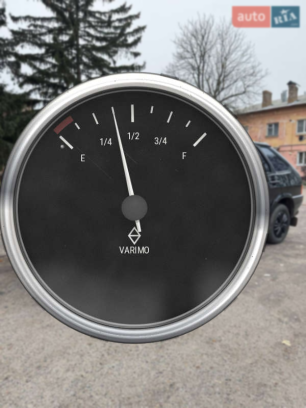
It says value=0.375
